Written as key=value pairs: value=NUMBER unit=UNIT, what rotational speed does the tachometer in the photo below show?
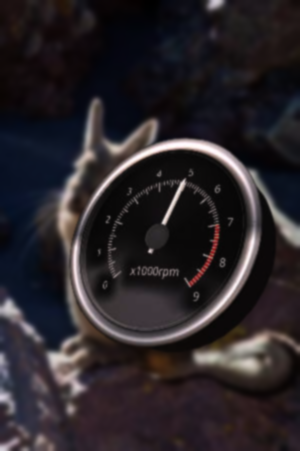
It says value=5000 unit=rpm
